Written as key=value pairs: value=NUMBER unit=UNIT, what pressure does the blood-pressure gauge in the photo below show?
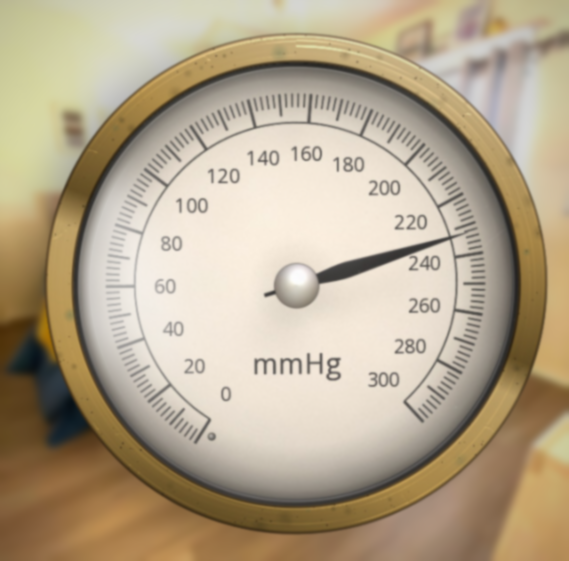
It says value=232 unit=mmHg
